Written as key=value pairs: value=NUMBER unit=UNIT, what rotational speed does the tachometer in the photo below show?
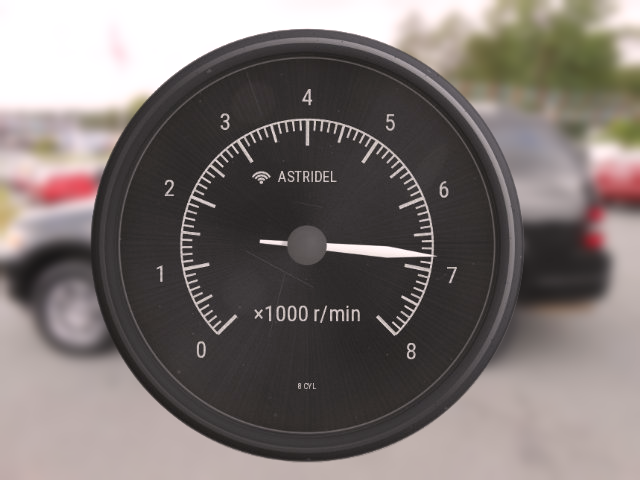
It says value=6800 unit=rpm
